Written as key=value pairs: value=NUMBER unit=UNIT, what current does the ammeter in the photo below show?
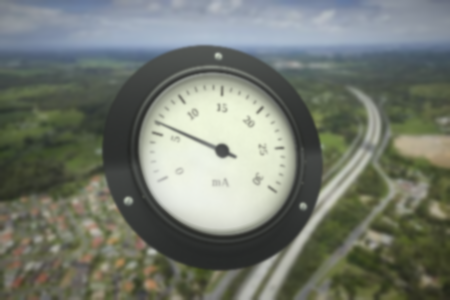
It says value=6 unit=mA
